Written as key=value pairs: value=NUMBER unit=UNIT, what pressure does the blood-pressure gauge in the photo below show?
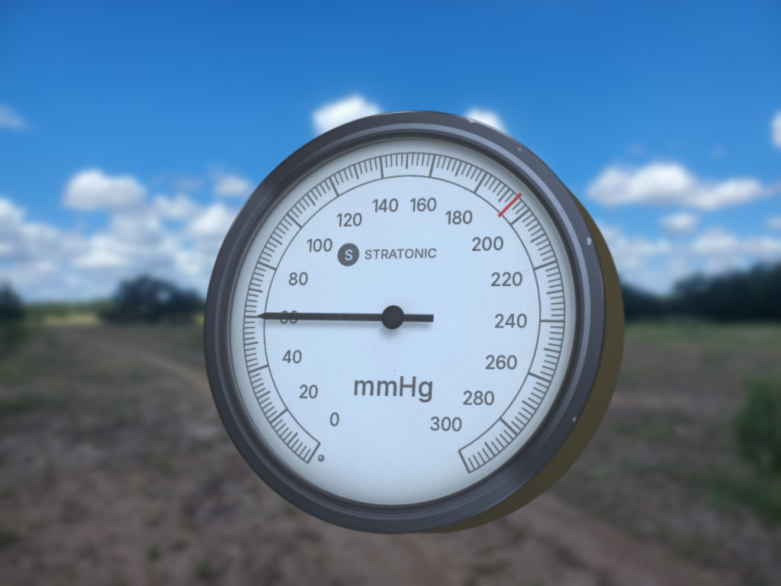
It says value=60 unit=mmHg
